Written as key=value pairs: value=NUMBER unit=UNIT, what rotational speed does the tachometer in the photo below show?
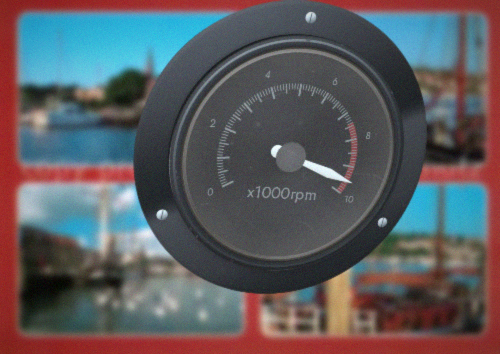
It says value=9500 unit=rpm
